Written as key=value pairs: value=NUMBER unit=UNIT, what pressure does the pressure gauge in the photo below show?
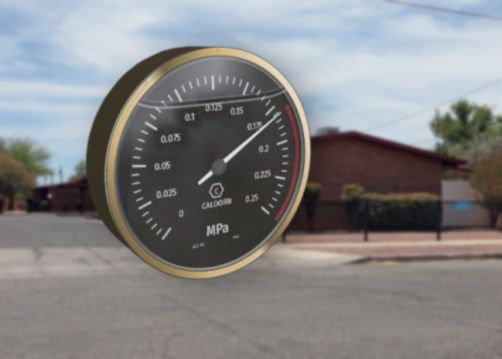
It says value=0.18 unit=MPa
